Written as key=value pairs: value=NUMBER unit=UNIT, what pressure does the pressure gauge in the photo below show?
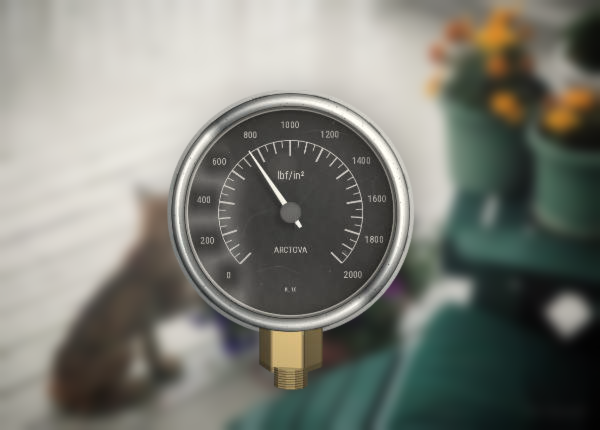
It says value=750 unit=psi
